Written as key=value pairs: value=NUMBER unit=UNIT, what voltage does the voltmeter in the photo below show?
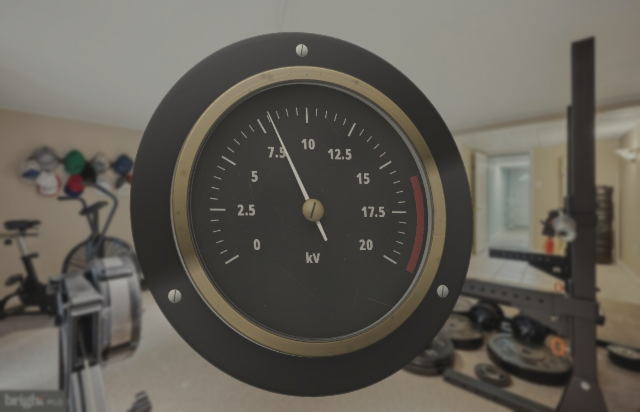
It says value=8 unit=kV
